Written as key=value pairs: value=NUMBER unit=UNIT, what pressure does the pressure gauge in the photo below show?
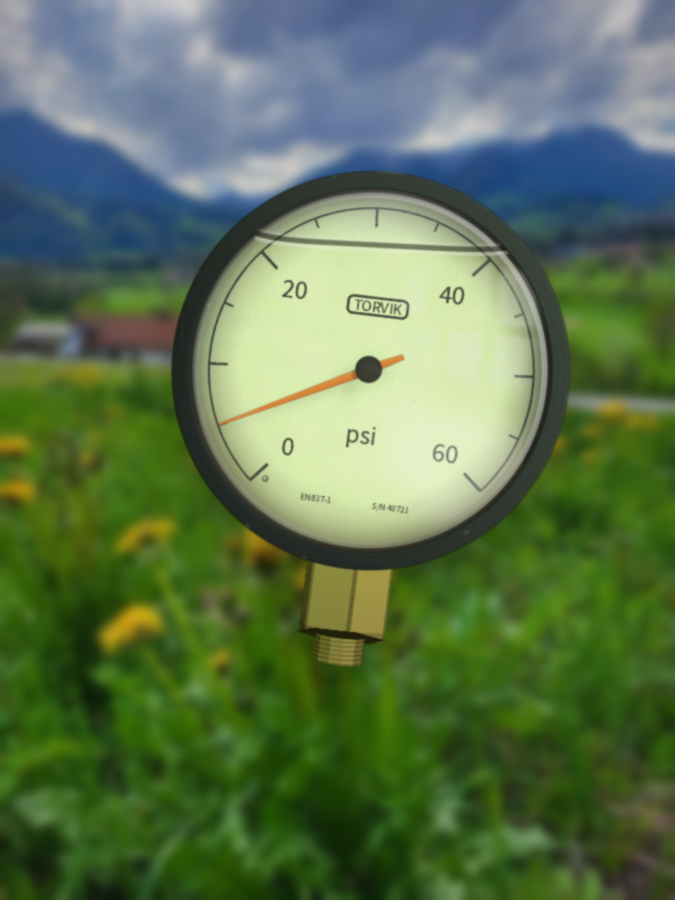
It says value=5 unit=psi
